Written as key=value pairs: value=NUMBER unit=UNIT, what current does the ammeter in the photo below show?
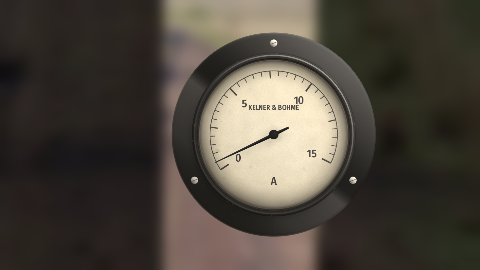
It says value=0.5 unit=A
